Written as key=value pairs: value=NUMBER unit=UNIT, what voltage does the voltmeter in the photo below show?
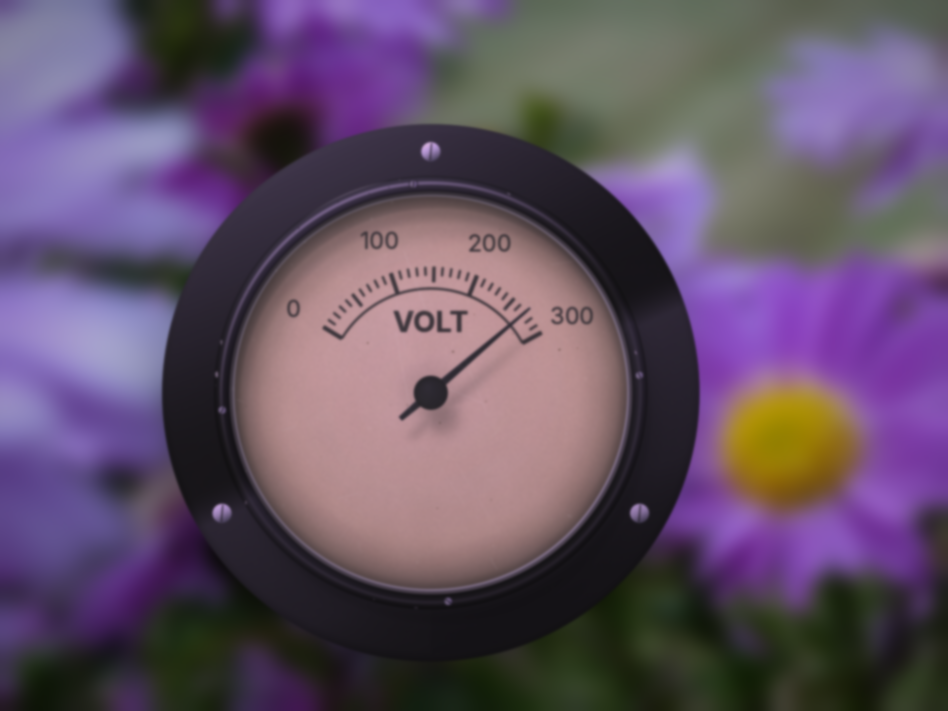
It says value=270 unit=V
